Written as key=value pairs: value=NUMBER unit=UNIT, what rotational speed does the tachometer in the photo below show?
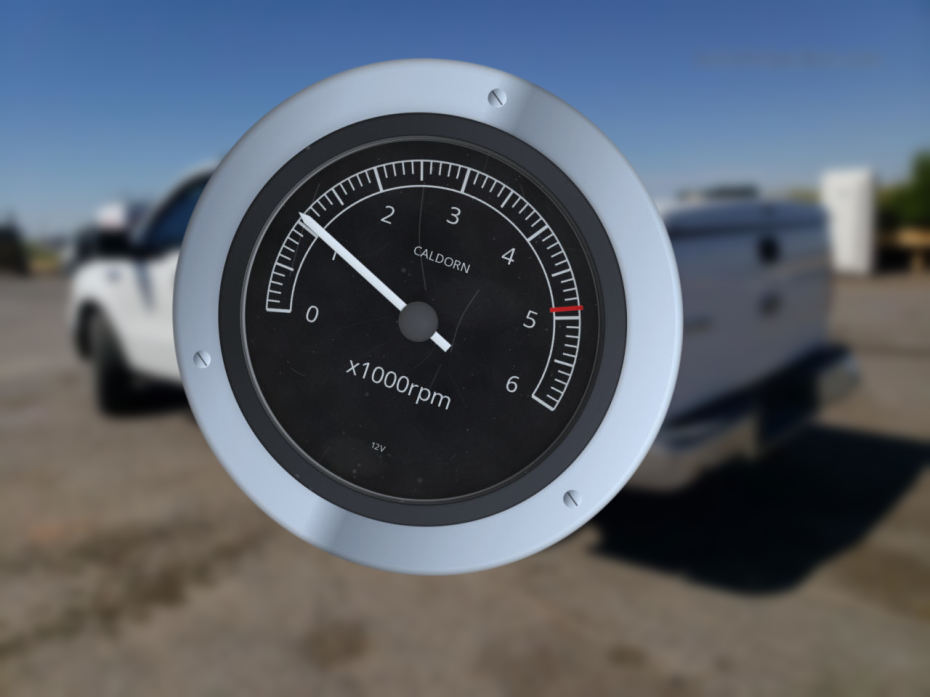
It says value=1100 unit=rpm
